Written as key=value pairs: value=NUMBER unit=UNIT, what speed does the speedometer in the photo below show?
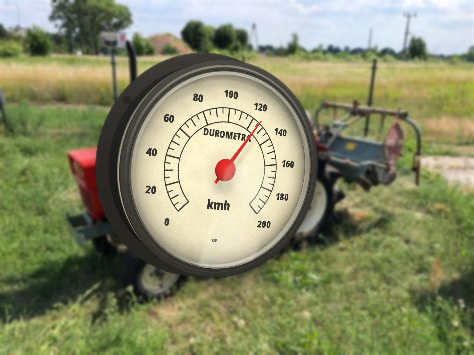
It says value=125 unit=km/h
